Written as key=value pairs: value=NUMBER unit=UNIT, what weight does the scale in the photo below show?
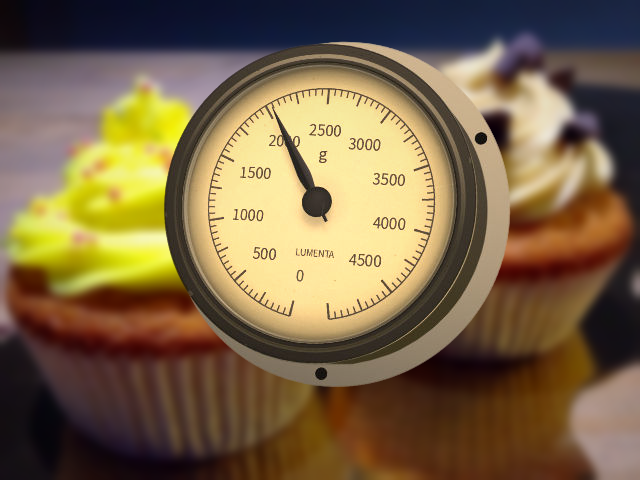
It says value=2050 unit=g
